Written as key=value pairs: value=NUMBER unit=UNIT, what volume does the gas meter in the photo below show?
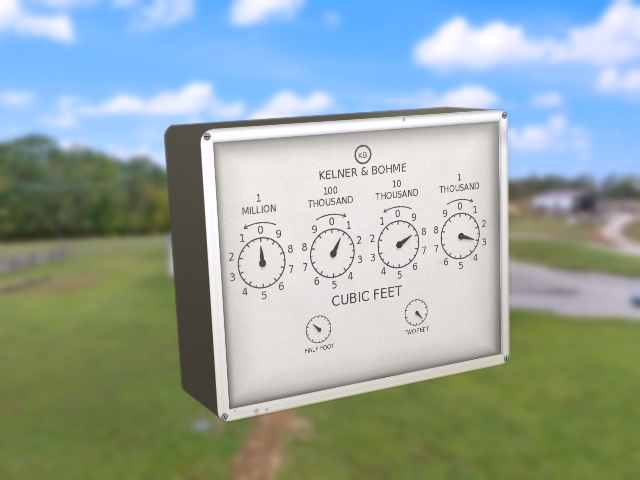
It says value=8300 unit=ft³
